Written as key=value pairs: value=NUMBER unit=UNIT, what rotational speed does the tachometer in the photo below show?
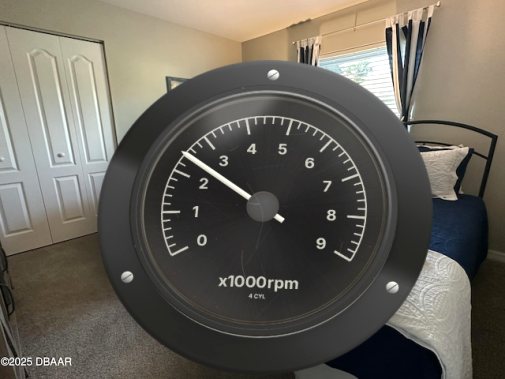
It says value=2400 unit=rpm
